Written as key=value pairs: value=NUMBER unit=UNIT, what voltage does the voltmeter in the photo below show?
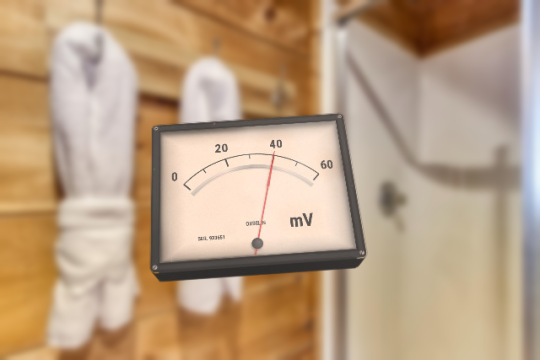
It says value=40 unit=mV
